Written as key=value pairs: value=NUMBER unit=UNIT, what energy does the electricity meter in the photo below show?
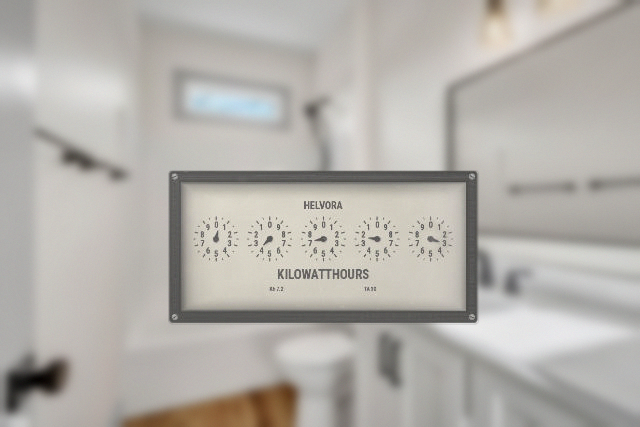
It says value=3723 unit=kWh
